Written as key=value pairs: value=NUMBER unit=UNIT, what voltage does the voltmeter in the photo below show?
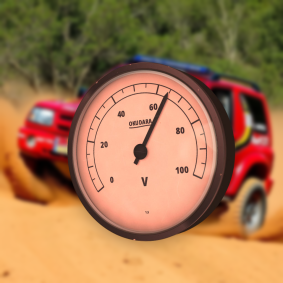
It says value=65 unit=V
